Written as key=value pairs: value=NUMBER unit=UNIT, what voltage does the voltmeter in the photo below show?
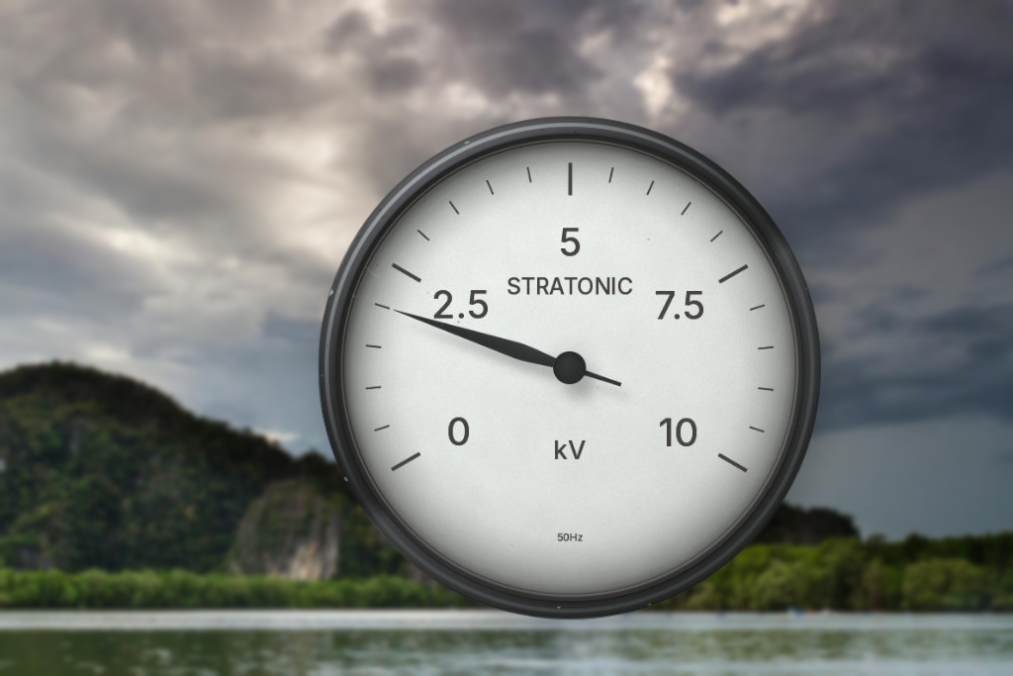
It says value=2 unit=kV
